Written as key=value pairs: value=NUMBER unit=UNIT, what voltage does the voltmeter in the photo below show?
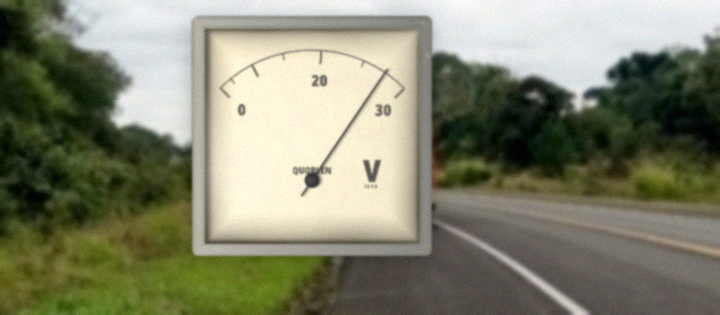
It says value=27.5 unit=V
